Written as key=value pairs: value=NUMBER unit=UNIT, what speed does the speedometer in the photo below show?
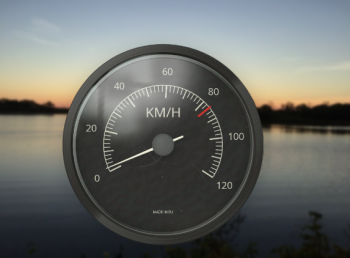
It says value=2 unit=km/h
